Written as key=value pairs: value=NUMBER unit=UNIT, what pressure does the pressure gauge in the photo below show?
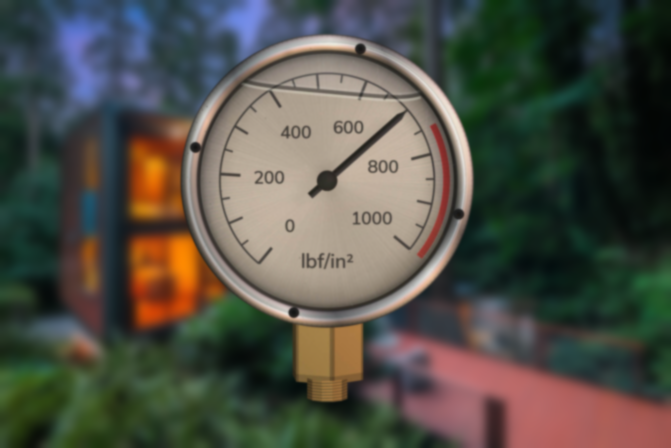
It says value=700 unit=psi
